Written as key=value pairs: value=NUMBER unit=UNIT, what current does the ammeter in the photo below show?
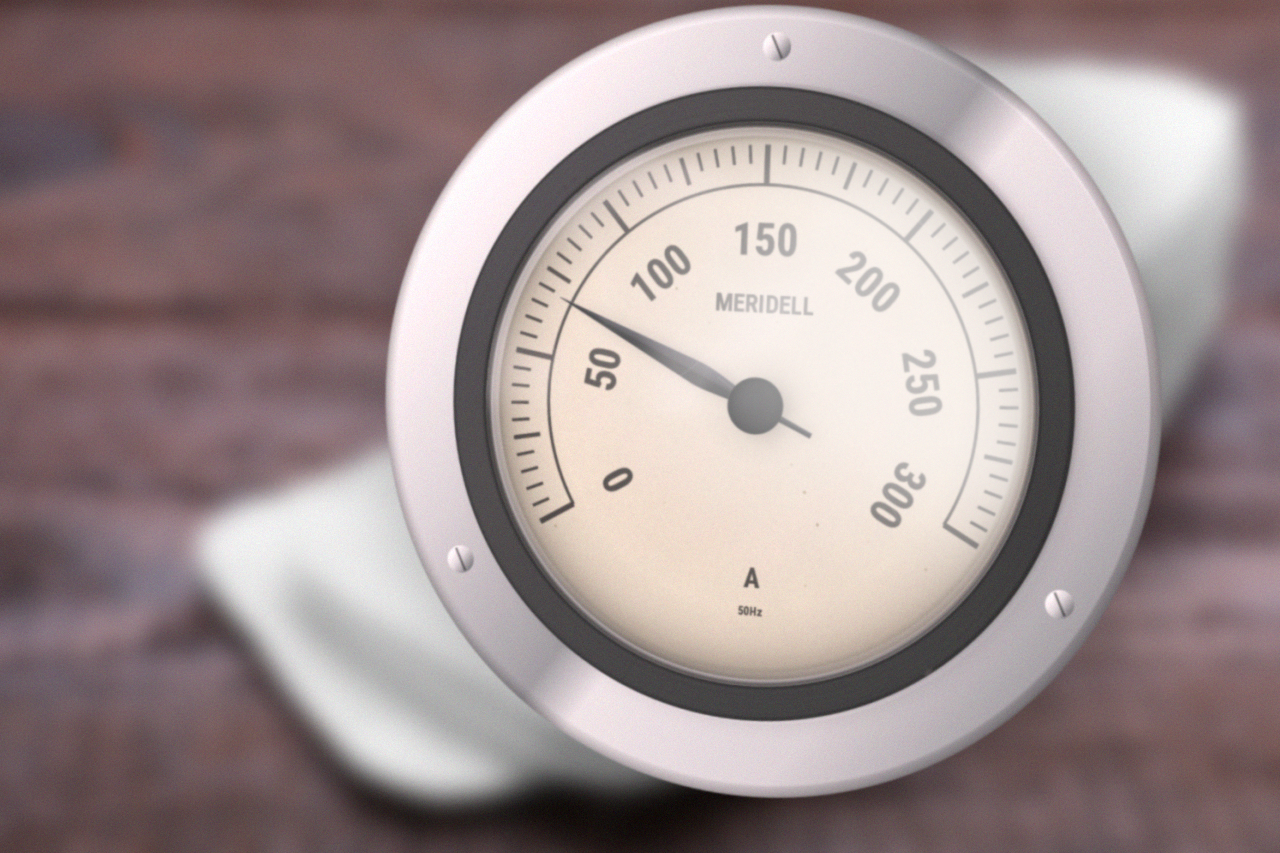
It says value=70 unit=A
